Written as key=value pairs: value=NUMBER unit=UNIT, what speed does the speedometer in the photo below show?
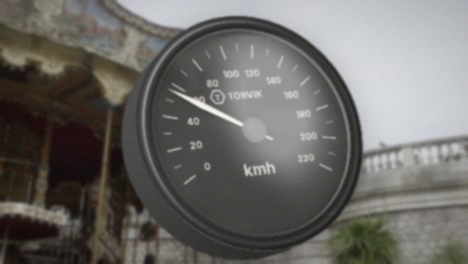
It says value=55 unit=km/h
